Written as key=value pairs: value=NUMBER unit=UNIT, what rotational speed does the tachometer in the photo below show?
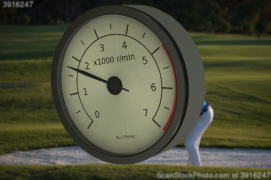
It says value=1750 unit=rpm
